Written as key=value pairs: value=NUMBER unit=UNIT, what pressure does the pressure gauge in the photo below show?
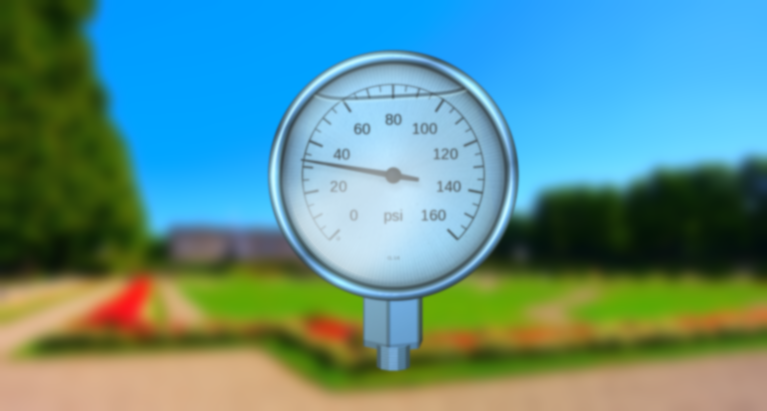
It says value=32.5 unit=psi
